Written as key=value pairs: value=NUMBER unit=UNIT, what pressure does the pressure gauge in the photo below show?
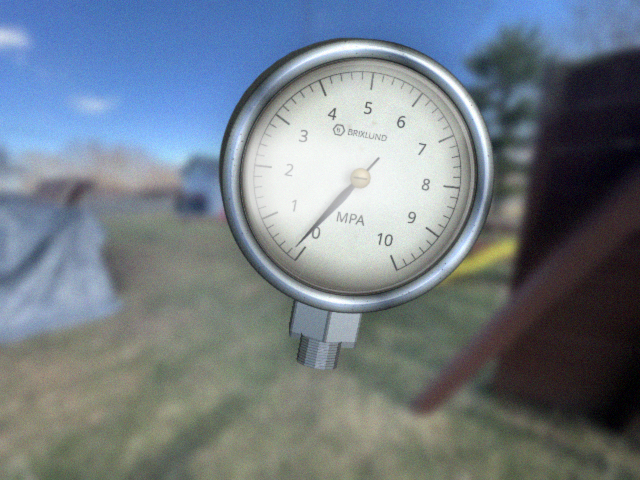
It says value=0.2 unit=MPa
